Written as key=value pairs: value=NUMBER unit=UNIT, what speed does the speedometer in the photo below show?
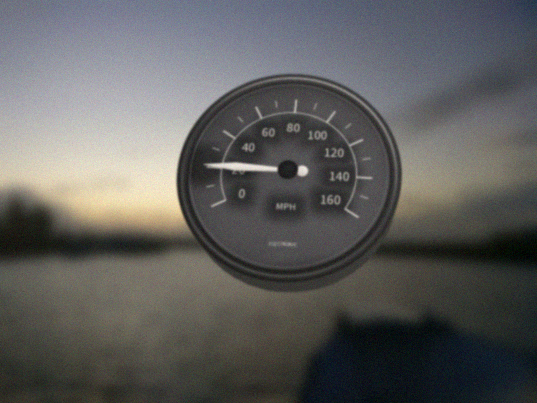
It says value=20 unit=mph
